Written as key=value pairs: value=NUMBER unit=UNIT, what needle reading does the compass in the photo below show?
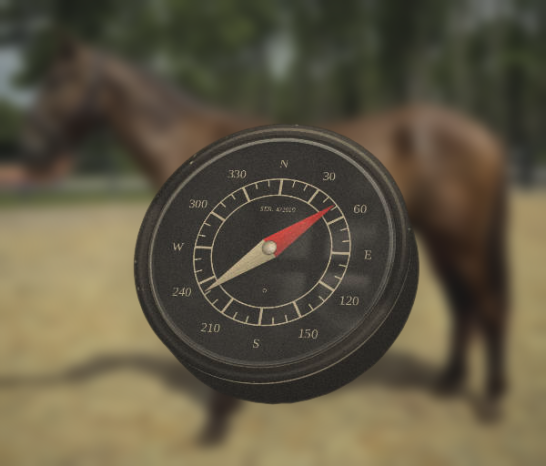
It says value=50 unit=°
